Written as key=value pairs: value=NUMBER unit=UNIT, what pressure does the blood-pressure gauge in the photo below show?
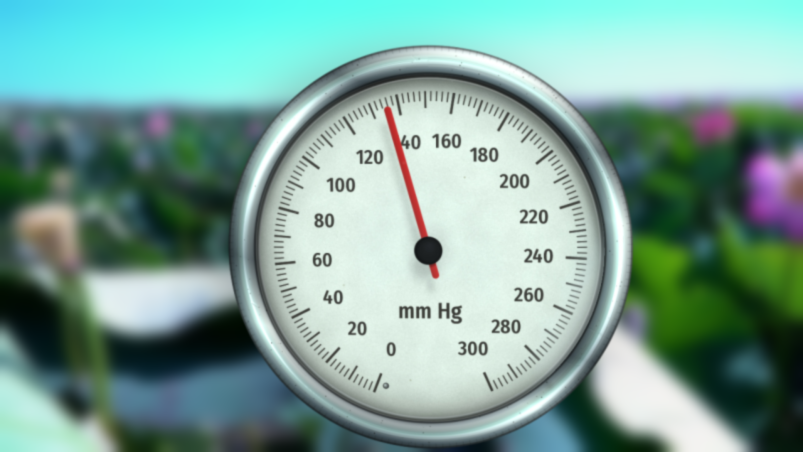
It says value=136 unit=mmHg
